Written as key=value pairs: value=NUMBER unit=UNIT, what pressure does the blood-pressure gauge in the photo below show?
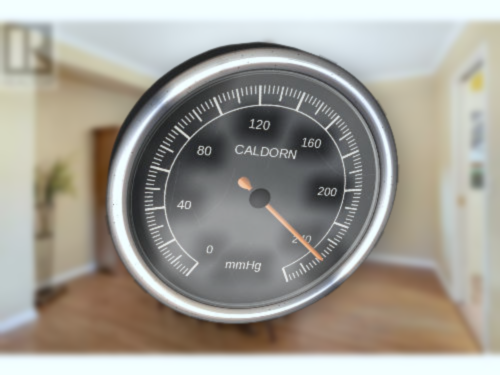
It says value=240 unit=mmHg
